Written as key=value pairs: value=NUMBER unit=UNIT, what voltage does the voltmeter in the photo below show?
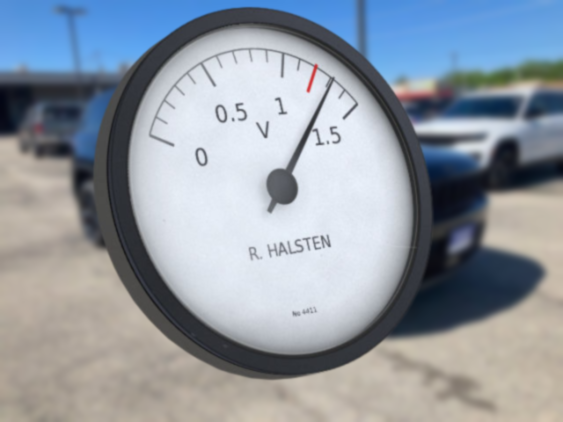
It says value=1.3 unit=V
